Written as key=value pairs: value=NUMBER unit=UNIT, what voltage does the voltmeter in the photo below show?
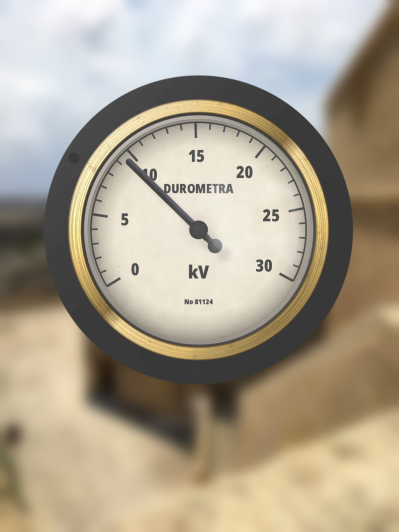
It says value=9.5 unit=kV
